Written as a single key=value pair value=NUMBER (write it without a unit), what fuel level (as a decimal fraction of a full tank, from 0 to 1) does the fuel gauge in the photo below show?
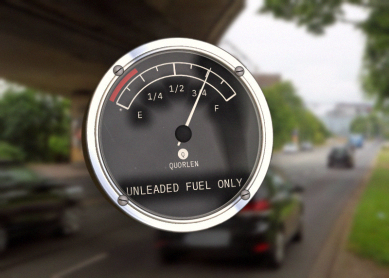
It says value=0.75
